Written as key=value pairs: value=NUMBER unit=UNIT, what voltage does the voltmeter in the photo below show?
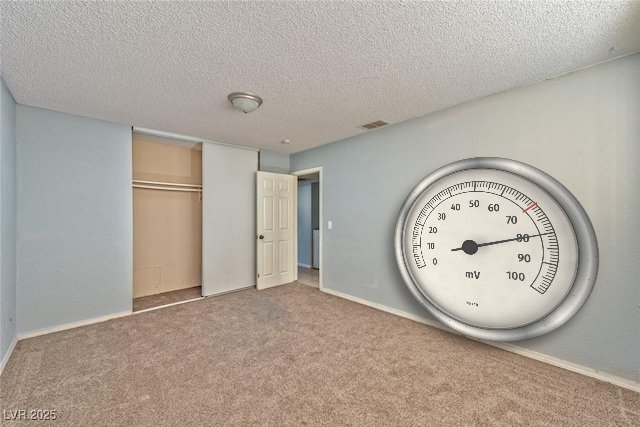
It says value=80 unit=mV
